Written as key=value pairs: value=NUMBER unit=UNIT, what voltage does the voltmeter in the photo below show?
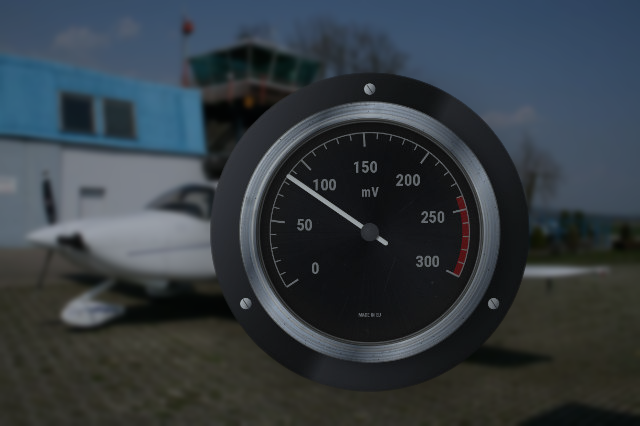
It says value=85 unit=mV
